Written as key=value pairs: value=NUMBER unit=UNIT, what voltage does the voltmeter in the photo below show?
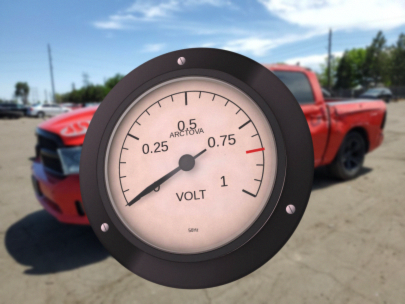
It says value=0 unit=V
